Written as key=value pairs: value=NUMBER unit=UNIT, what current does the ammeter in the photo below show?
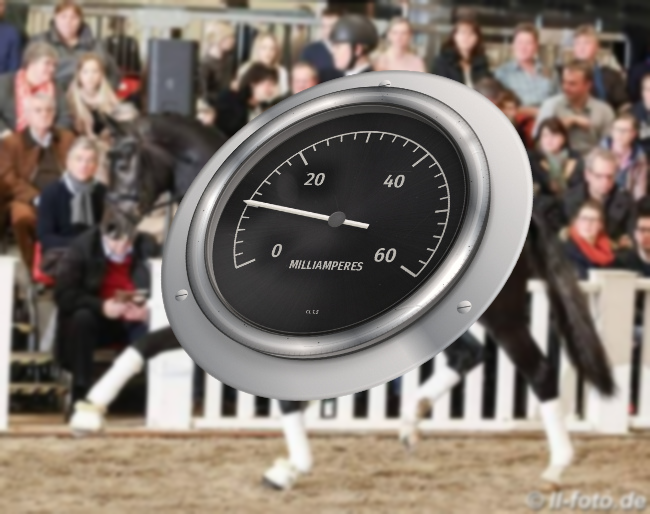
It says value=10 unit=mA
